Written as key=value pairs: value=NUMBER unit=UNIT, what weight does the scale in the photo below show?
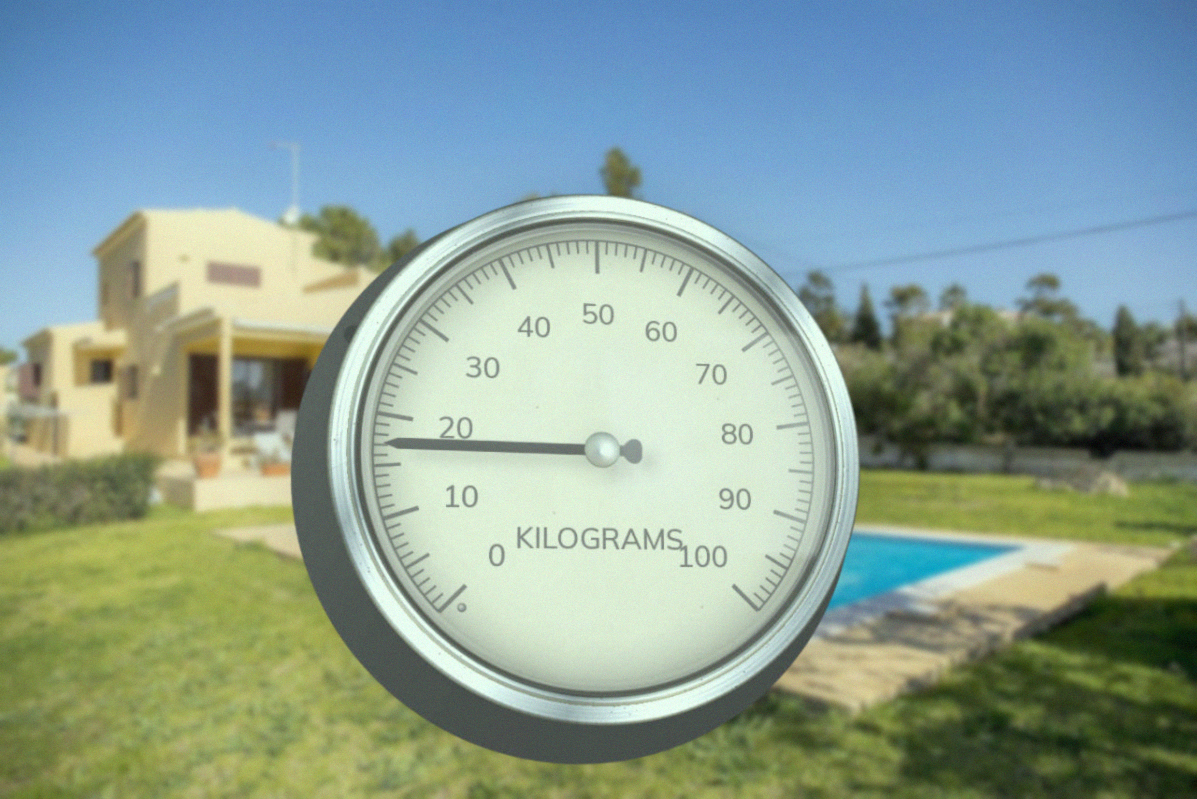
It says value=17 unit=kg
